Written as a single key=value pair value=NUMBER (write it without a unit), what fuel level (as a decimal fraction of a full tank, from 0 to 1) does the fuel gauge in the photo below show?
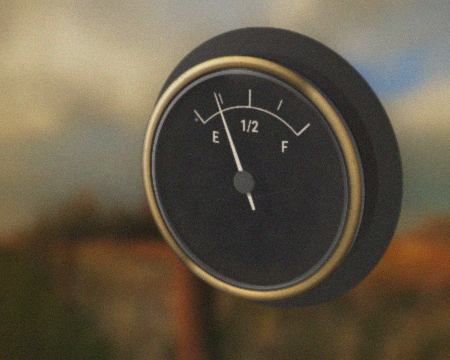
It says value=0.25
